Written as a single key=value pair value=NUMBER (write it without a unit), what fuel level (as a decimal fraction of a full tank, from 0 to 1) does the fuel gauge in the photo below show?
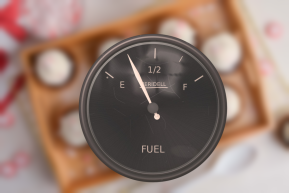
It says value=0.25
